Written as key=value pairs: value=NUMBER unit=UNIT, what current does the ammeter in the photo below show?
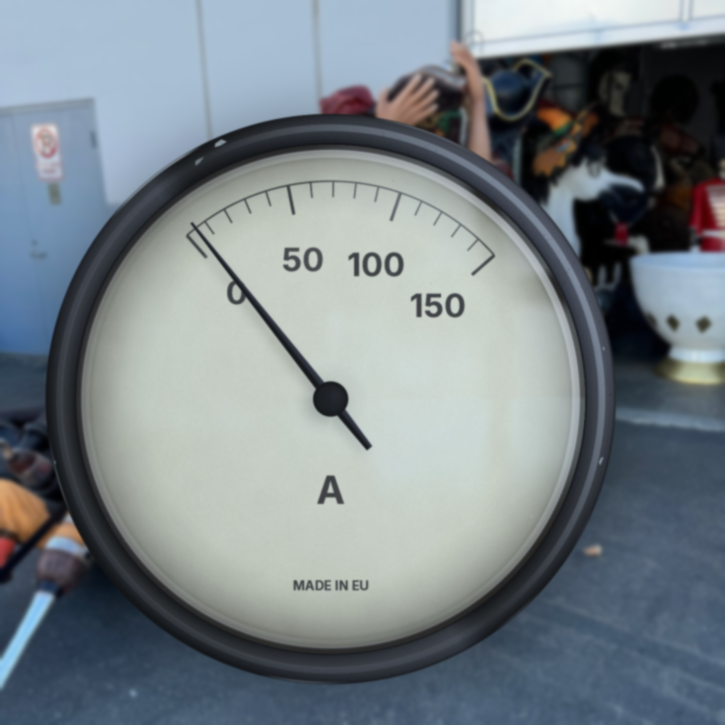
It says value=5 unit=A
